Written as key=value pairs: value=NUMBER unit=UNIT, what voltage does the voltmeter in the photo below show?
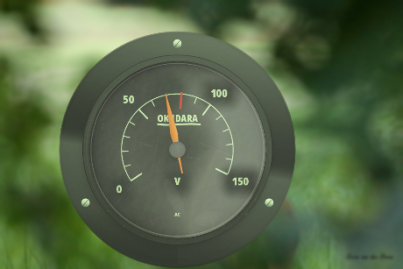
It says value=70 unit=V
